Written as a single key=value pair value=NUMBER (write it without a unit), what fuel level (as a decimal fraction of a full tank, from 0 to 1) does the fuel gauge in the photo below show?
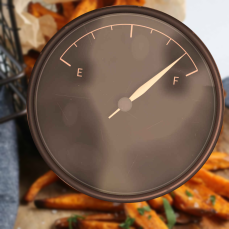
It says value=0.875
